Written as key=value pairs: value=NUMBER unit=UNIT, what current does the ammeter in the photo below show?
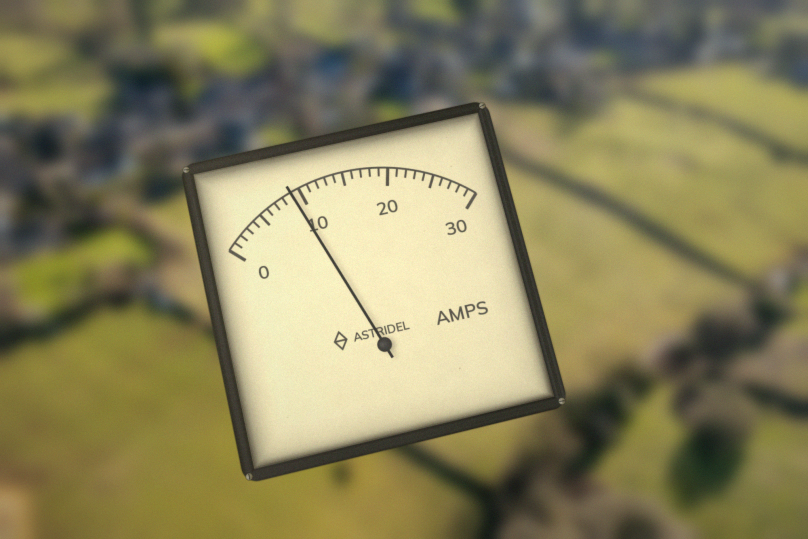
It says value=9 unit=A
